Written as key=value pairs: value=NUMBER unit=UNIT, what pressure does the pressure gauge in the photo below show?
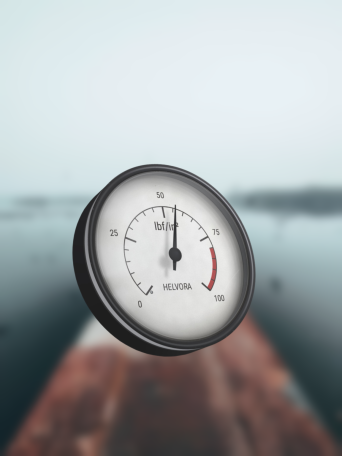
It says value=55 unit=psi
